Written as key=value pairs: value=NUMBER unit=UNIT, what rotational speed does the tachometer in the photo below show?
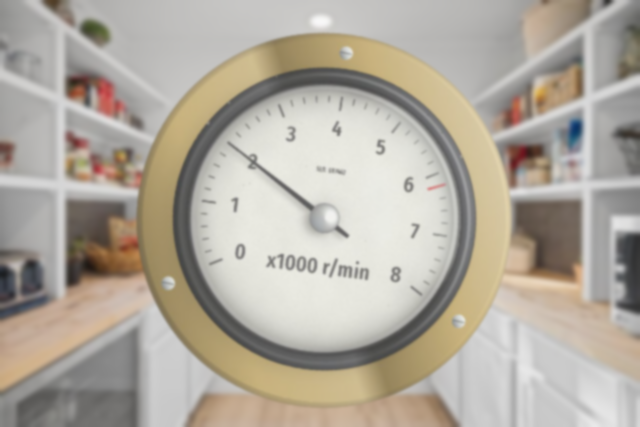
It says value=2000 unit=rpm
